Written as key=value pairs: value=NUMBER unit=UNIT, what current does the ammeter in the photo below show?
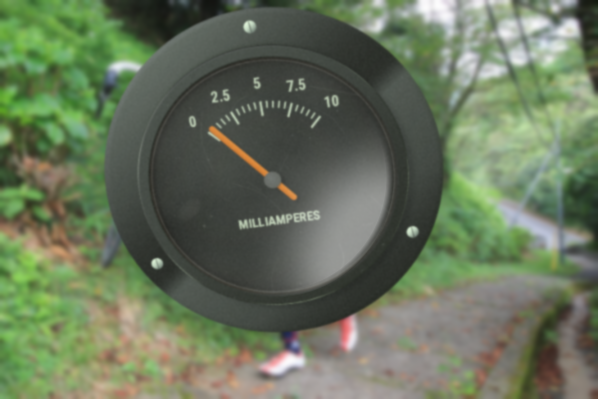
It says value=0.5 unit=mA
